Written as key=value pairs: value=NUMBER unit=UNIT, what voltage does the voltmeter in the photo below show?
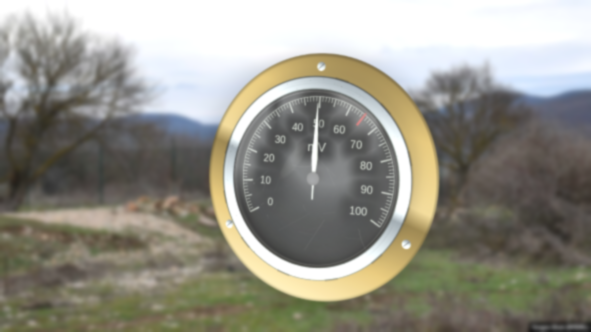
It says value=50 unit=mV
